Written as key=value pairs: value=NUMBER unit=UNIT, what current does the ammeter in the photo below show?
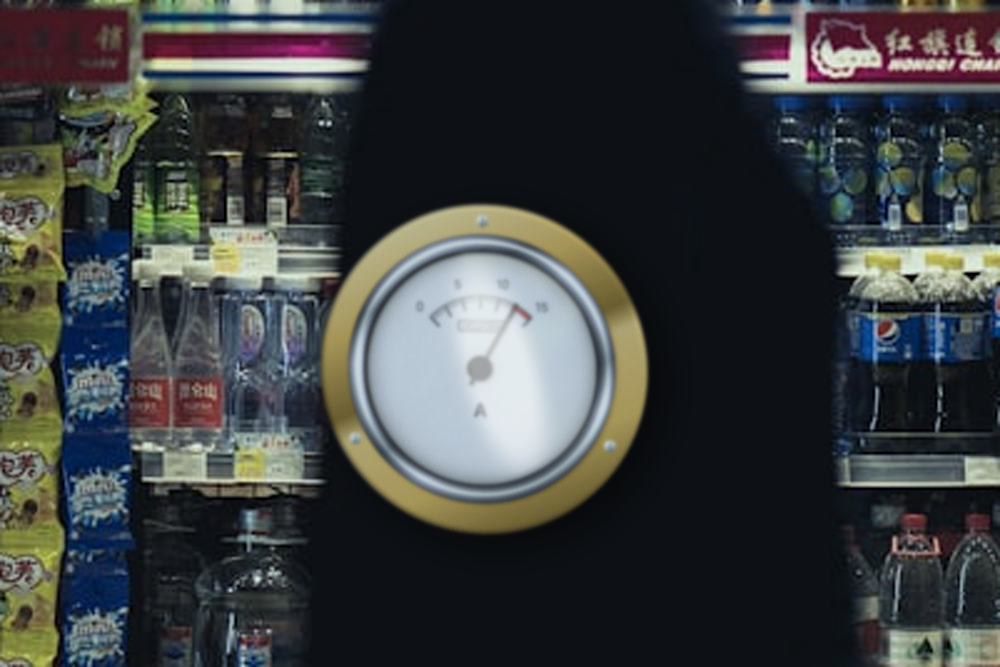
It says value=12.5 unit=A
